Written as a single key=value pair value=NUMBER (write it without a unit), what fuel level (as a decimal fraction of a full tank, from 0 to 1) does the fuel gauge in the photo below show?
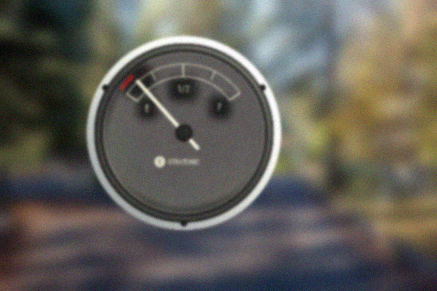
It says value=0.125
